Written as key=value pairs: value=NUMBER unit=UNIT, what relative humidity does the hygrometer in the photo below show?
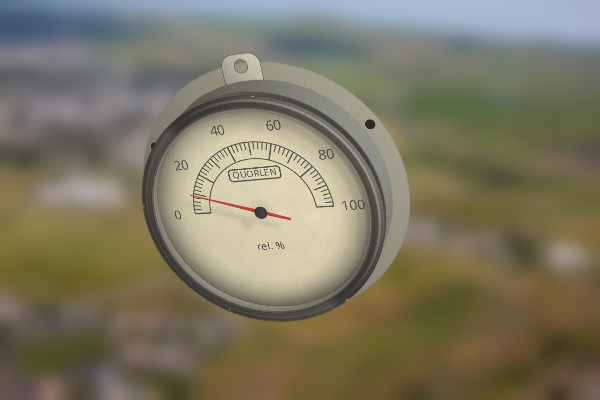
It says value=10 unit=%
